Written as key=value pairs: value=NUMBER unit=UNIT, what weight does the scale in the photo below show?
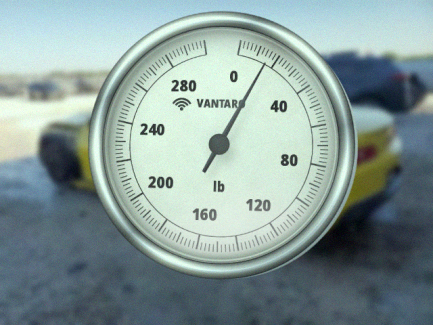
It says value=16 unit=lb
